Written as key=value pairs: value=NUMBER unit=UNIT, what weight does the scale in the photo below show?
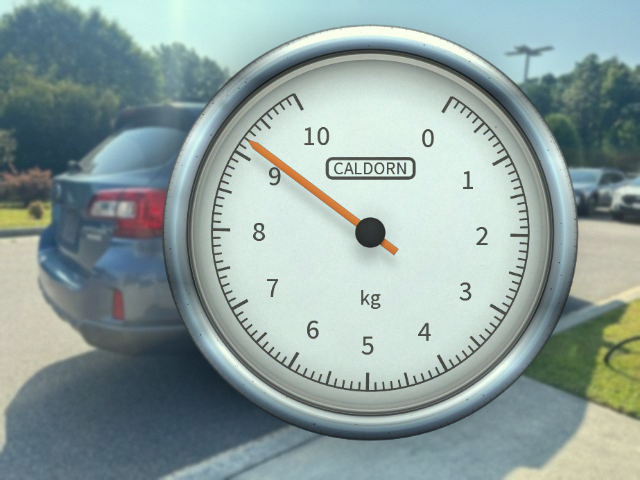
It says value=9.2 unit=kg
